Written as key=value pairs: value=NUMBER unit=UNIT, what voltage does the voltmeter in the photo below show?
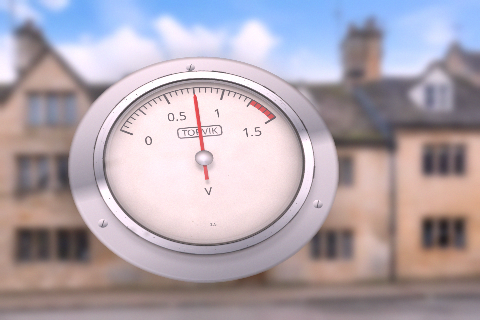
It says value=0.75 unit=V
